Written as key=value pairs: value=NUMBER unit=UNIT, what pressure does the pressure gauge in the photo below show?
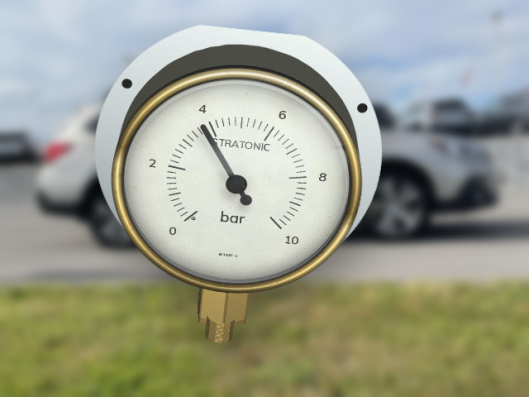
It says value=3.8 unit=bar
